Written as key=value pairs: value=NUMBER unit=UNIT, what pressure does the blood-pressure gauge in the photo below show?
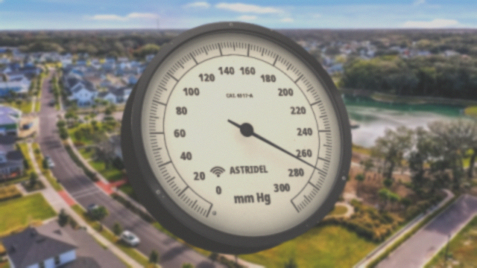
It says value=270 unit=mmHg
